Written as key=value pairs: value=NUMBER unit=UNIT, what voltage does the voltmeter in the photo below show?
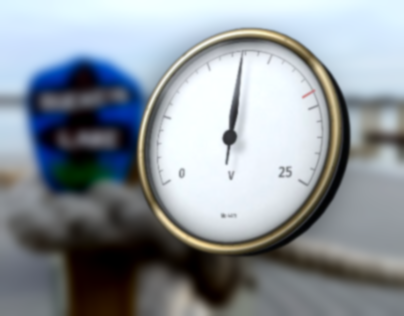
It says value=13 unit=V
